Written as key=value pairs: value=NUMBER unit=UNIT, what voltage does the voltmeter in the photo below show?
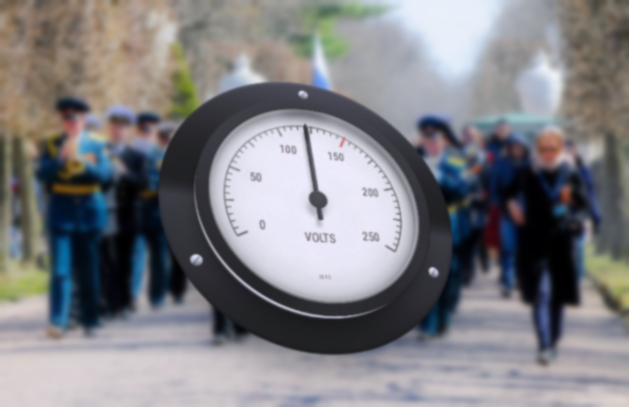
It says value=120 unit=V
